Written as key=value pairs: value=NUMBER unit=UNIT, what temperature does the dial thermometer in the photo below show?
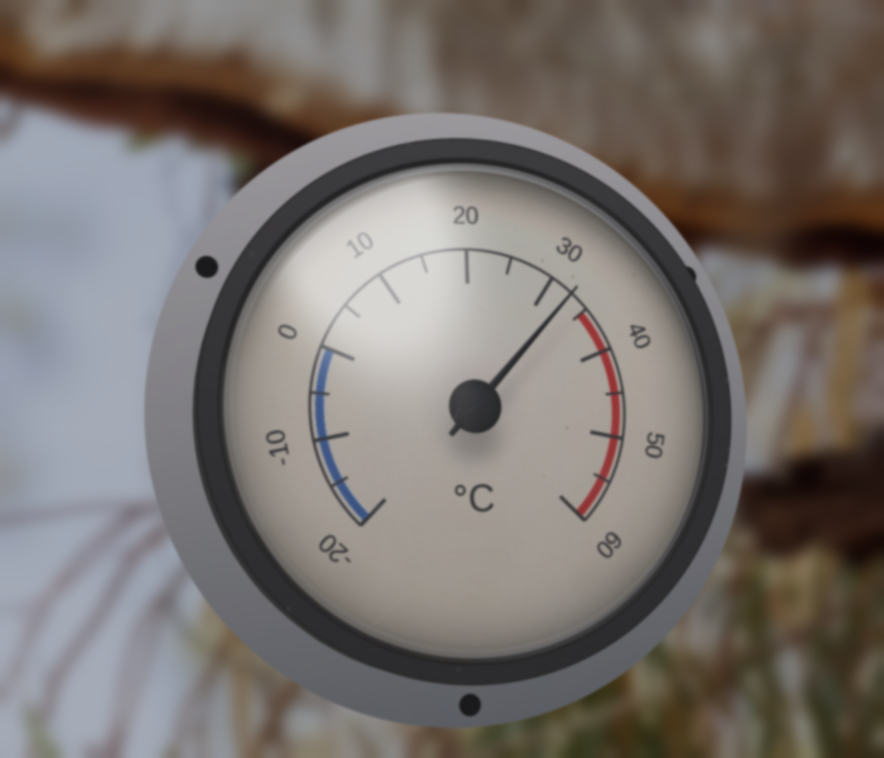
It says value=32.5 unit=°C
